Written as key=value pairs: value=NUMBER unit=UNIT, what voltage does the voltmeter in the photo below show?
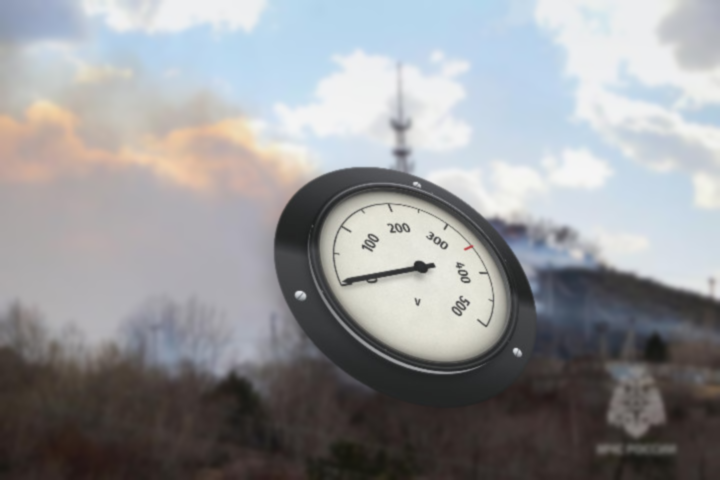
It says value=0 unit=V
